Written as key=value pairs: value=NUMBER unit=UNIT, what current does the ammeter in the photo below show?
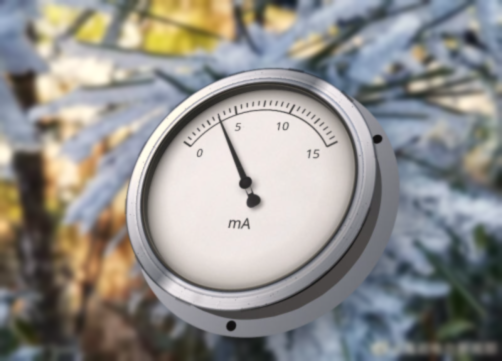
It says value=3.5 unit=mA
